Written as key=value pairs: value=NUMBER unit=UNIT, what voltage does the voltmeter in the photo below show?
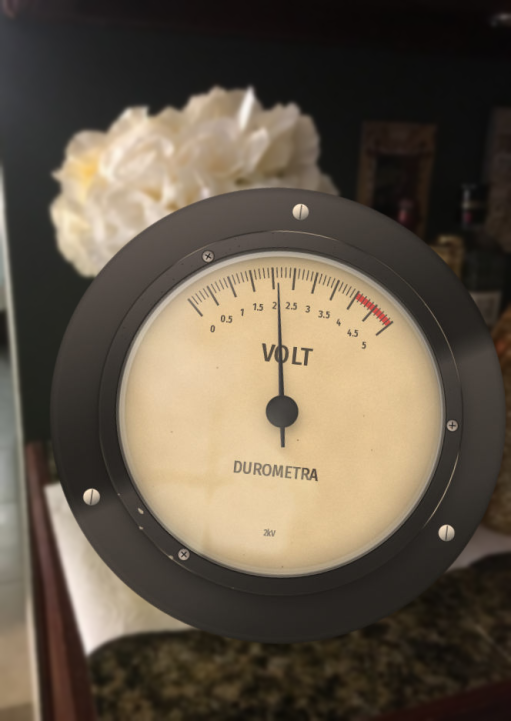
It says value=2.1 unit=V
